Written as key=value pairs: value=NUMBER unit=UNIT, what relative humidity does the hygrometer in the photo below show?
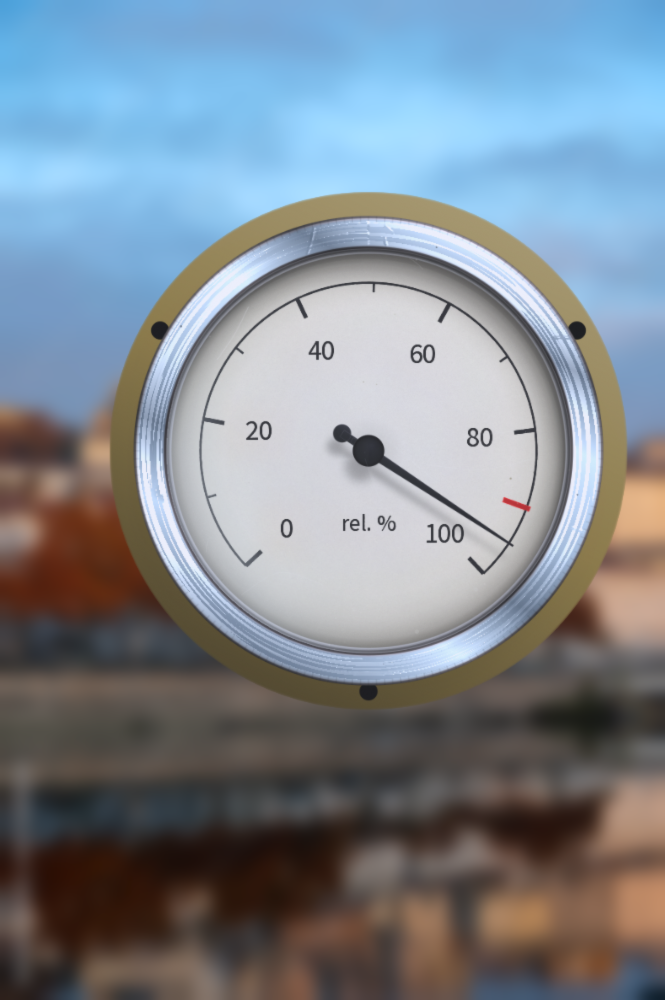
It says value=95 unit=%
